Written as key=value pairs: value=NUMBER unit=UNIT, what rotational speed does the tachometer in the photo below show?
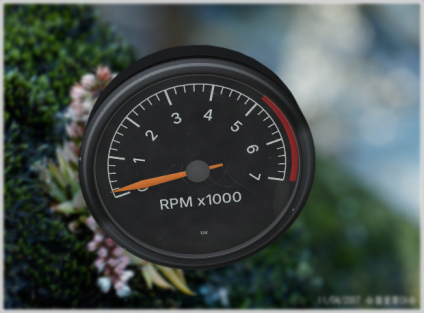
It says value=200 unit=rpm
